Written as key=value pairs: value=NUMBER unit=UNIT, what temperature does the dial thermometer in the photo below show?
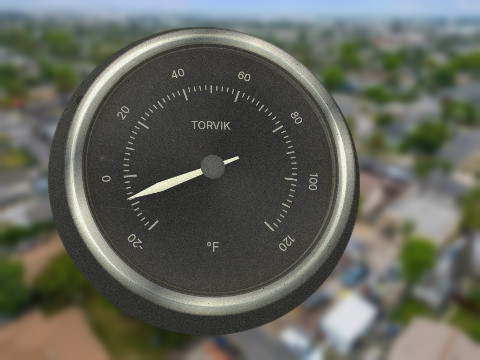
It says value=-8 unit=°F
